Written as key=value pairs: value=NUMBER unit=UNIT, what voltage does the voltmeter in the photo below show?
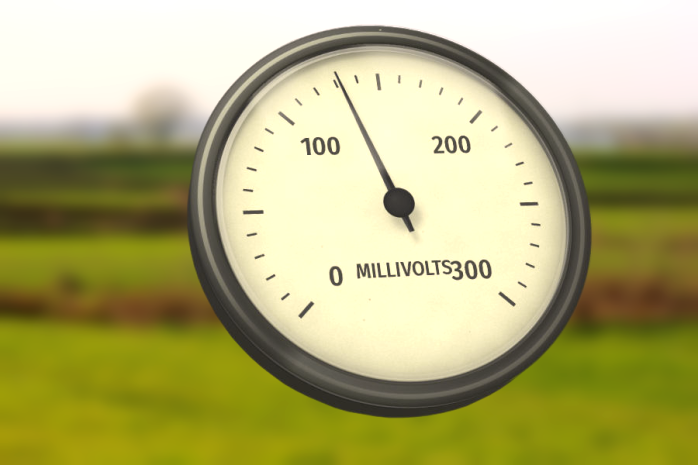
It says value=130 unit=mV
